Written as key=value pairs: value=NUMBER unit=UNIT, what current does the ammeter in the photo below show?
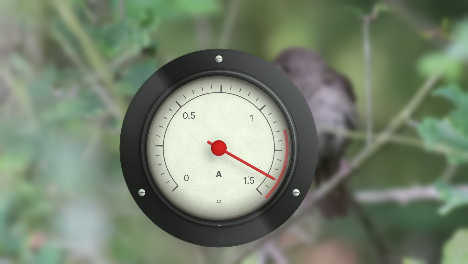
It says value=1.4 unit=A
